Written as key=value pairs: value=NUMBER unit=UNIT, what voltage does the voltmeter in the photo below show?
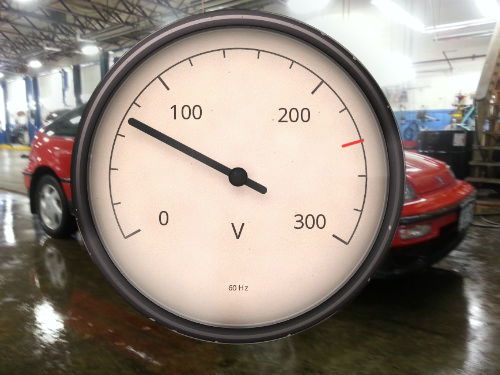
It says value=70 unit=V
